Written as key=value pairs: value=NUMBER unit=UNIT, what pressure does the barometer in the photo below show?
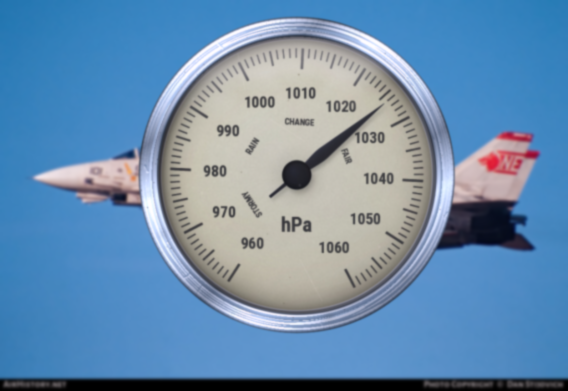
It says value=1026 unit=hPa
